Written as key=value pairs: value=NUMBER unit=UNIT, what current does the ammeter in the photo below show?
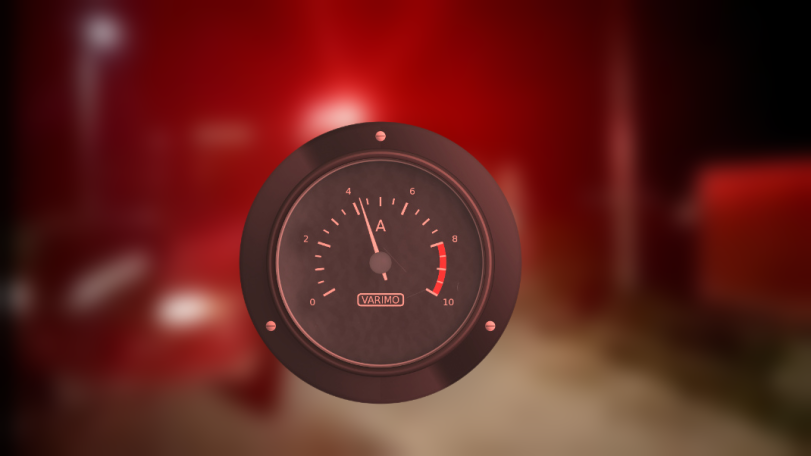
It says value=4.25 unit=A
